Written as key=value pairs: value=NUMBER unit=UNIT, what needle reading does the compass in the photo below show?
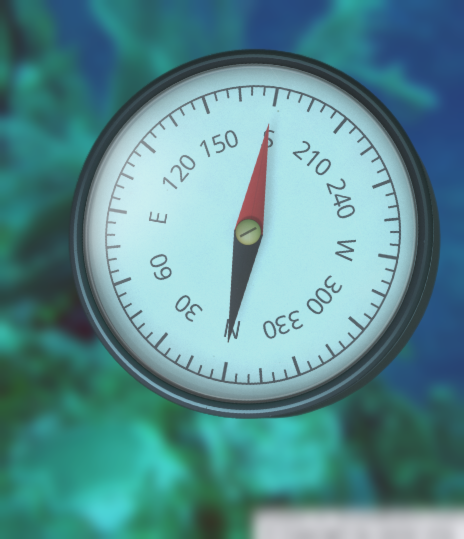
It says value=180 unit=°
